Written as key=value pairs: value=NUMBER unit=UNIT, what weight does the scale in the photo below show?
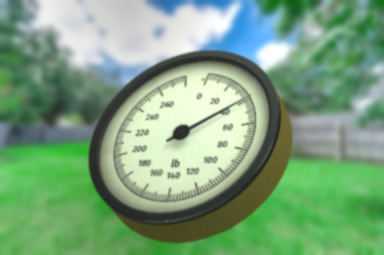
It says value=40 unit=lb
